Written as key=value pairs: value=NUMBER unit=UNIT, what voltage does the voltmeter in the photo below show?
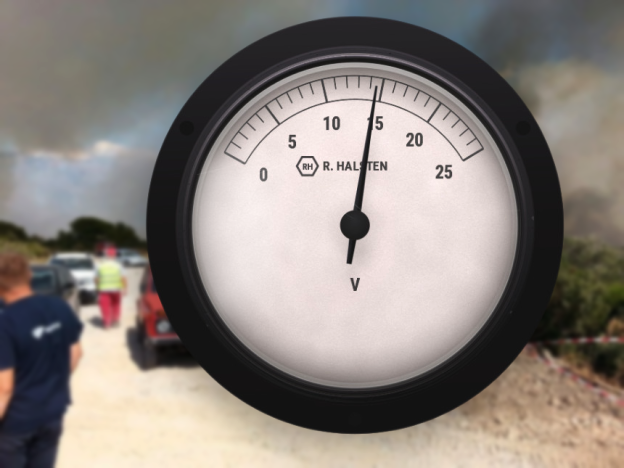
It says value=14.5 unit=V
